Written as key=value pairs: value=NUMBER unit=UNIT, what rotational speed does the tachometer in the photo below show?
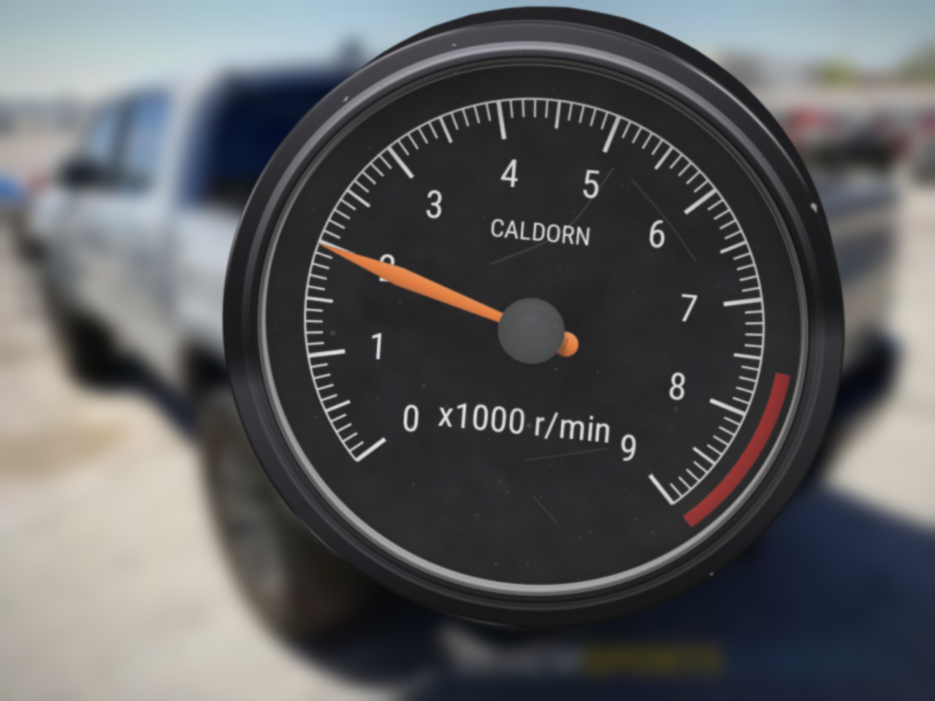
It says value=2000 unit=rpm
